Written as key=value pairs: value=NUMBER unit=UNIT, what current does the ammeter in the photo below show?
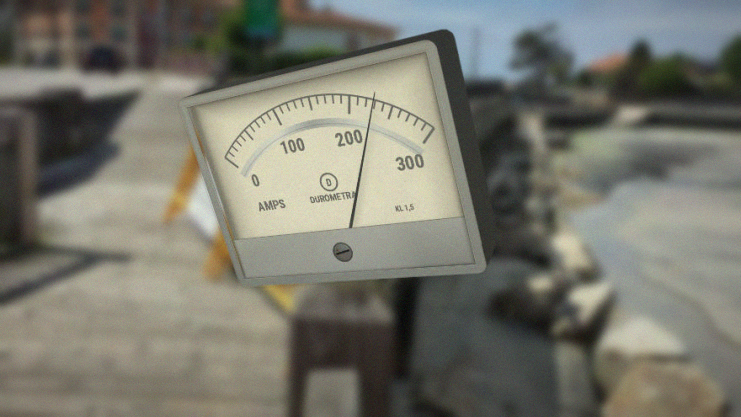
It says value=230 unit=A
